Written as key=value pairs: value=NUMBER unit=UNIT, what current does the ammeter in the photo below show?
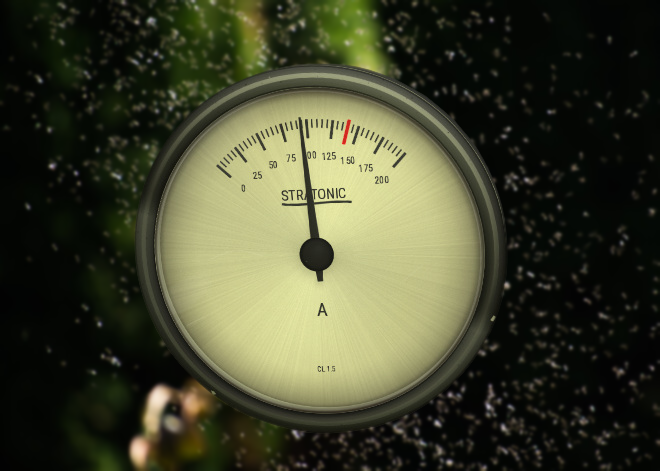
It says value=95 unit=A
